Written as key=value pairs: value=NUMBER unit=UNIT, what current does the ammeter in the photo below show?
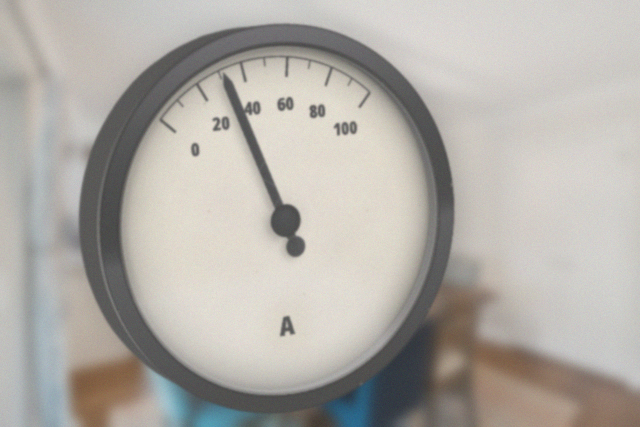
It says value=30 unit=A
